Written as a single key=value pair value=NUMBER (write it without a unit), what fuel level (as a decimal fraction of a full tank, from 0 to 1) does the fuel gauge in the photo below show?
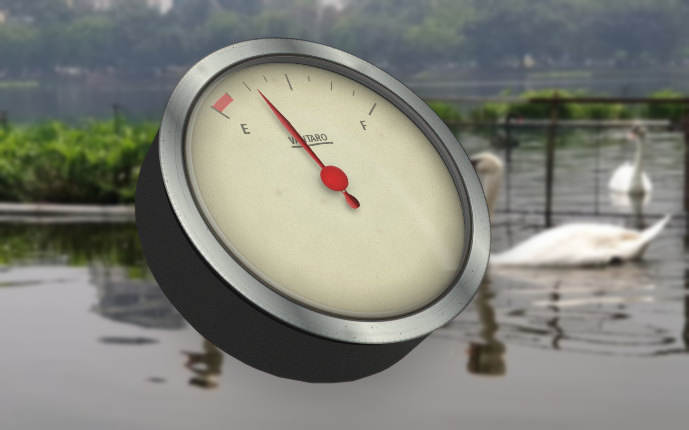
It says value=0.25
